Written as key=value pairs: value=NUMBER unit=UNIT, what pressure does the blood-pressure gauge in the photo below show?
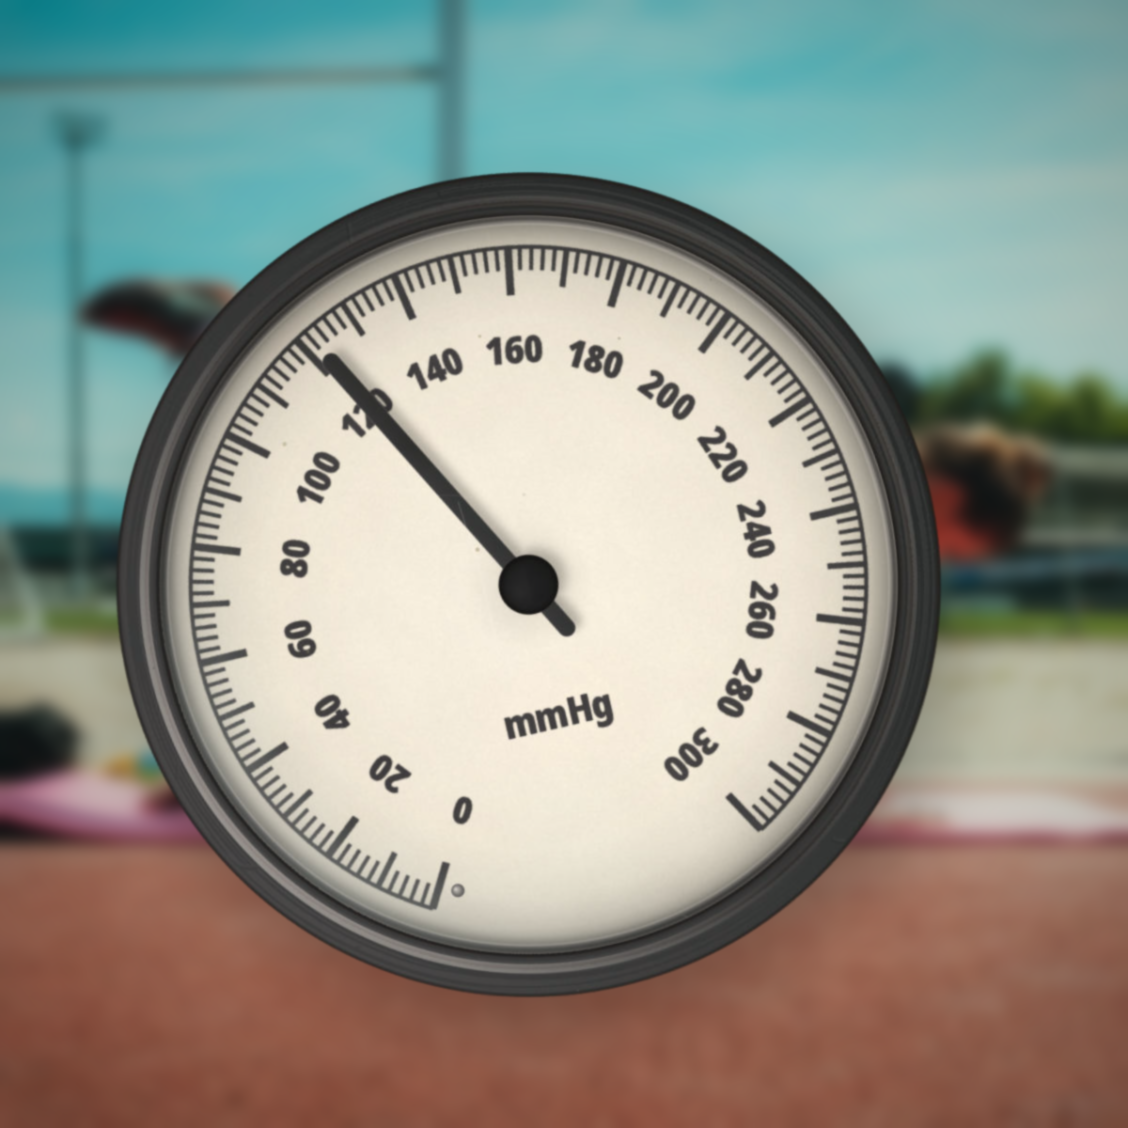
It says value=122 unit=mmHg
